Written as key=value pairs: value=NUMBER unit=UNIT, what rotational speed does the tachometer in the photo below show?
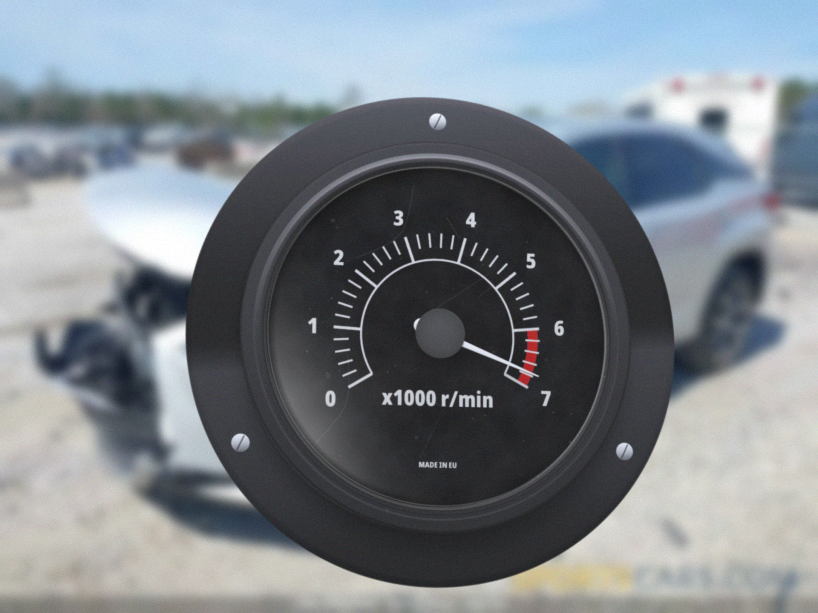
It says value=6800 unit=rpm
